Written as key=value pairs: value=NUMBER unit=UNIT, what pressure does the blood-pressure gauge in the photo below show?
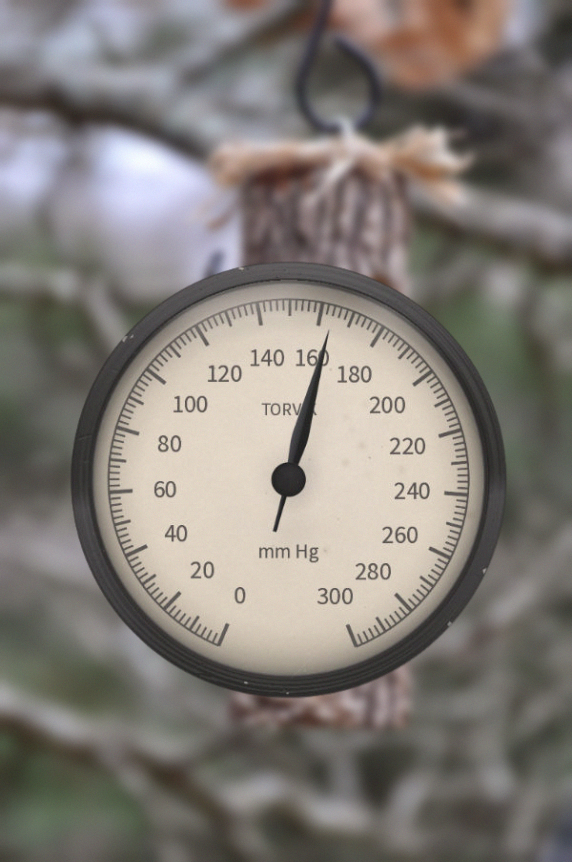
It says value=164 unit=mmHg
